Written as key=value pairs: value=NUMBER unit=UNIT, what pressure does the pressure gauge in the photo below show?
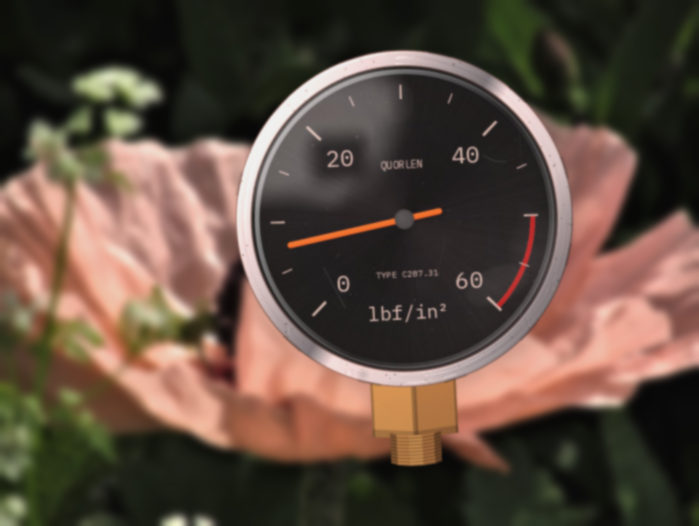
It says value=7.5 unit=psi
